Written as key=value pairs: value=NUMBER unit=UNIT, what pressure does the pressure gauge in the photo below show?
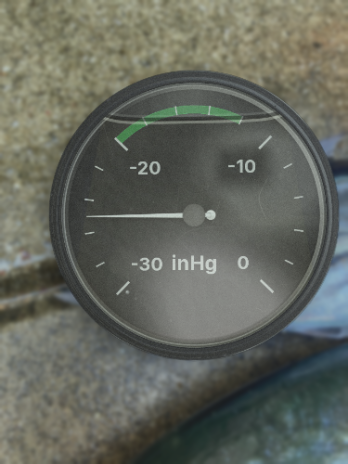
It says value=-25 unit=inHg
